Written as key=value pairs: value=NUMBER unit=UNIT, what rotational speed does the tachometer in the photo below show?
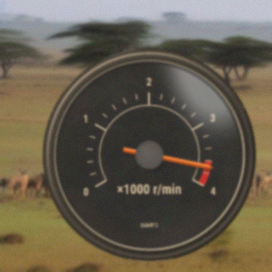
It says value=3700 unit=rpm
